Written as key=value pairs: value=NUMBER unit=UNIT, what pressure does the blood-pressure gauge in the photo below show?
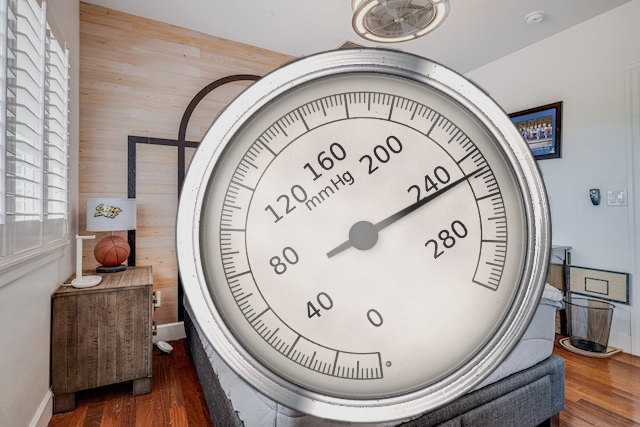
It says value=248 unit=mmHg
